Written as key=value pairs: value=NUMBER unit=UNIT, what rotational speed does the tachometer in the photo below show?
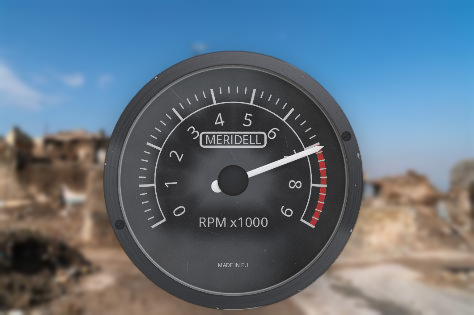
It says value=7100 unit=rpm
